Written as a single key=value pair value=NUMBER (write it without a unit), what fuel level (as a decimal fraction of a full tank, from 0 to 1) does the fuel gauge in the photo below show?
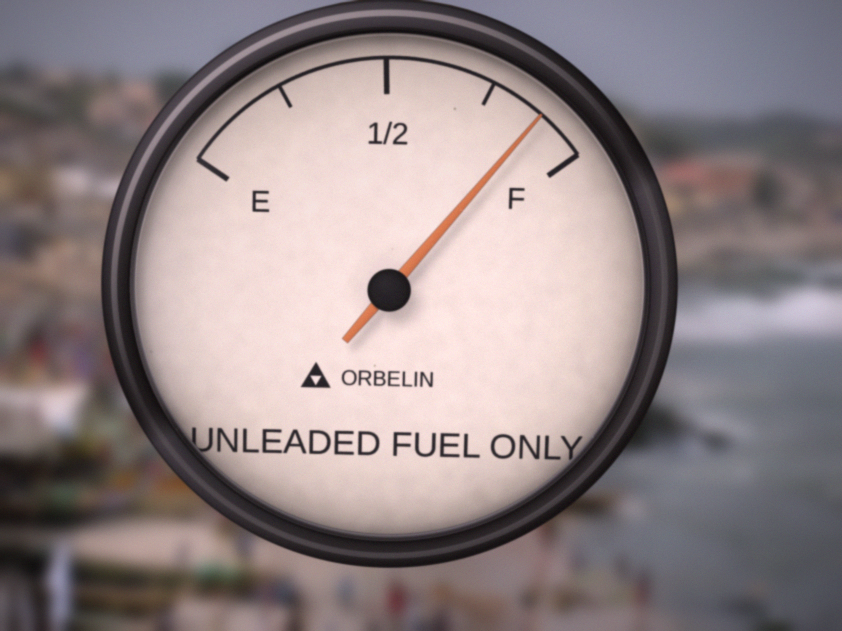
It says value=0.875
